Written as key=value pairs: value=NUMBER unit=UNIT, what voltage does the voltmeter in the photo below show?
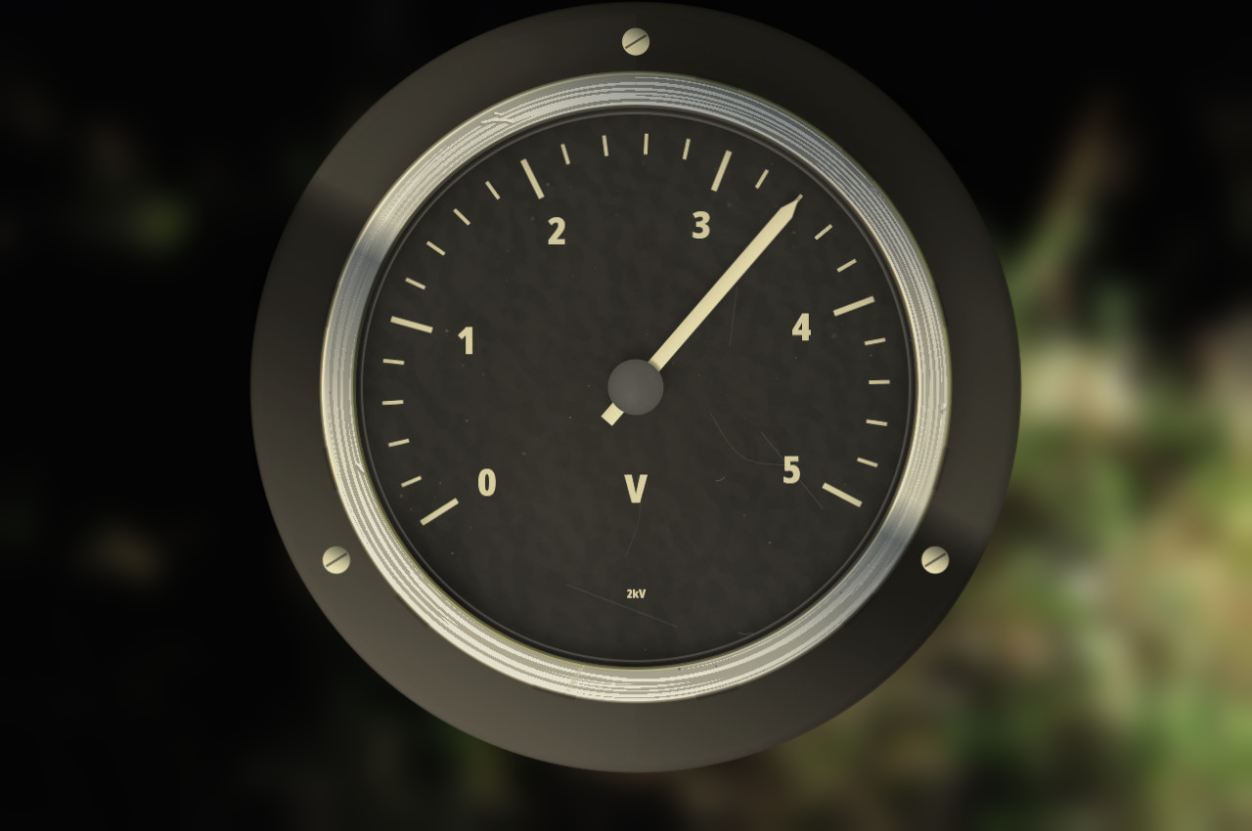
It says value=3.4 unit=V
